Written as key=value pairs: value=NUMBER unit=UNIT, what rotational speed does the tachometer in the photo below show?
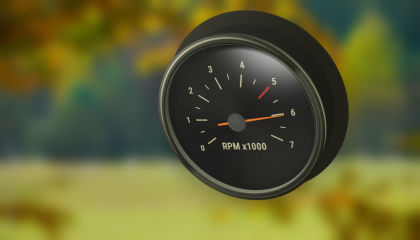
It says value=6000 unit=rpm
